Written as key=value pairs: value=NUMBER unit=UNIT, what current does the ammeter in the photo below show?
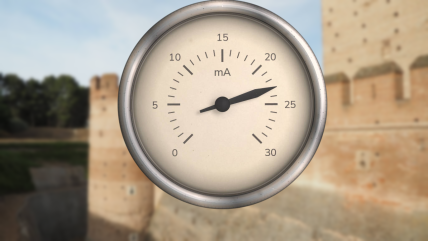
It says value=23 unit=mA
